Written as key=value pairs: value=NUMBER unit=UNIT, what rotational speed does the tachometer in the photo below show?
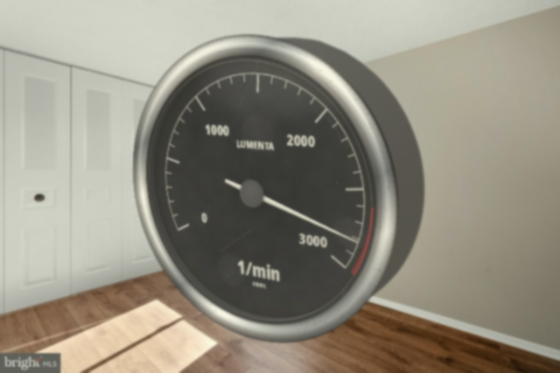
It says value=2800 unit=rpm
